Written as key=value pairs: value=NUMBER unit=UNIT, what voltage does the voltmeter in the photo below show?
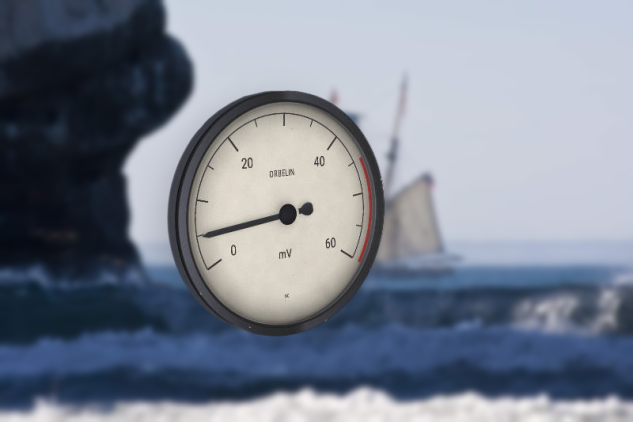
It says value=5 unit=mV
